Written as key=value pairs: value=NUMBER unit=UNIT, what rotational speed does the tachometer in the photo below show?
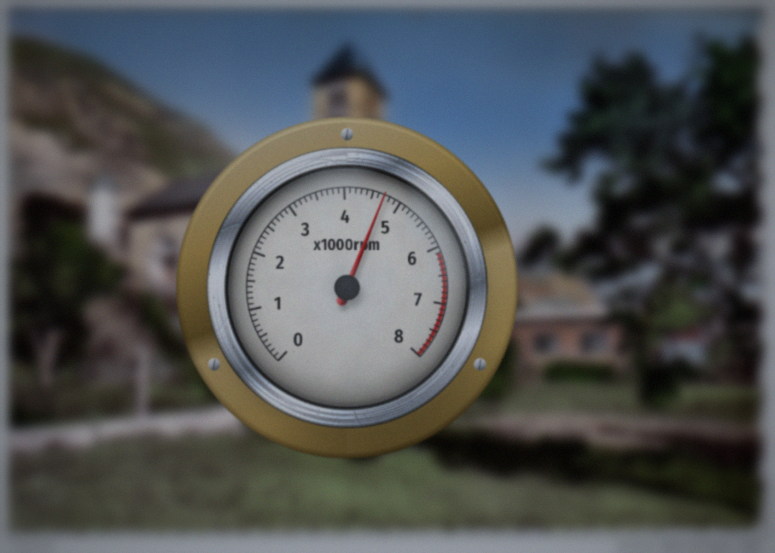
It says value=4700 unit=rpm
